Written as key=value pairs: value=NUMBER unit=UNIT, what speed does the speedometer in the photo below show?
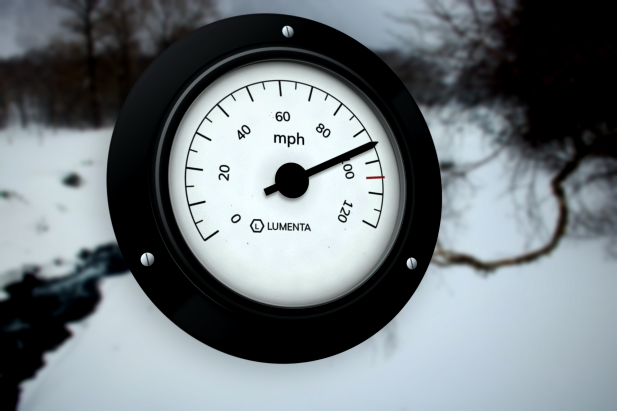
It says value=95 unit=mph
